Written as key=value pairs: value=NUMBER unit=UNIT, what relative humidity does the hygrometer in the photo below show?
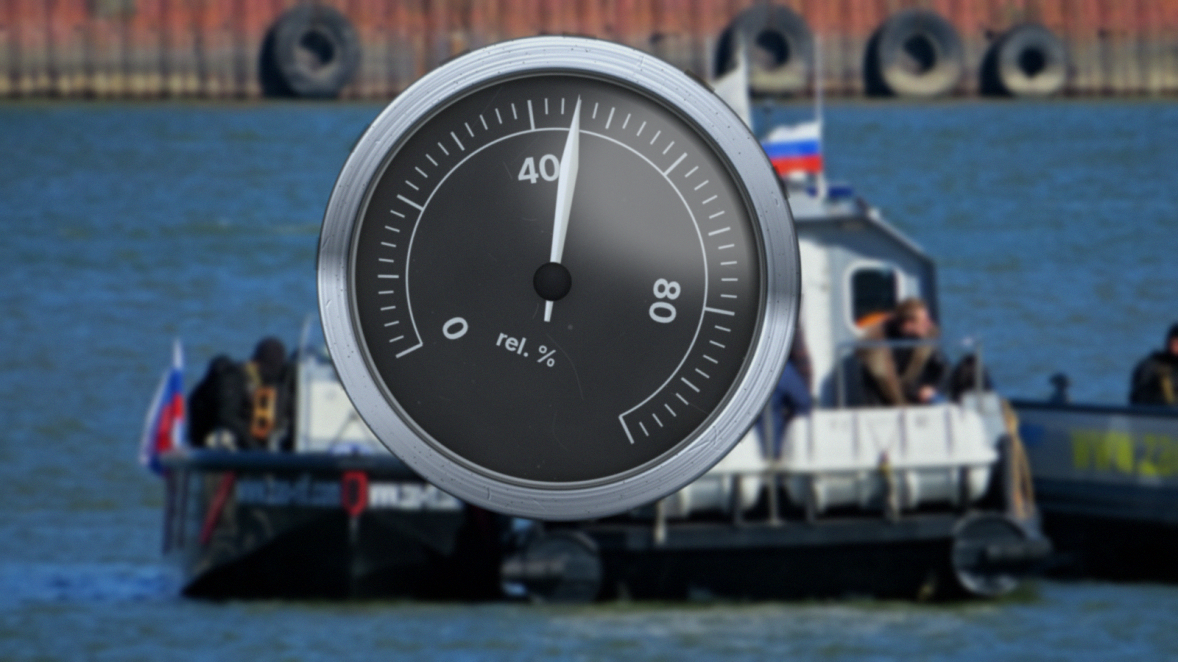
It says value=46 unit=%
